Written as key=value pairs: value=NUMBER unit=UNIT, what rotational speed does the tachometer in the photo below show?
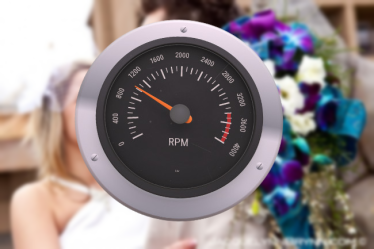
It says value=1000 unit=rpm
